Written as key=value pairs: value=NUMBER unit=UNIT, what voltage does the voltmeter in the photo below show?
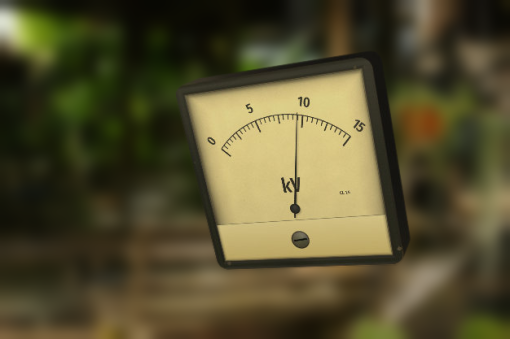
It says value=9.5 unit=kV
